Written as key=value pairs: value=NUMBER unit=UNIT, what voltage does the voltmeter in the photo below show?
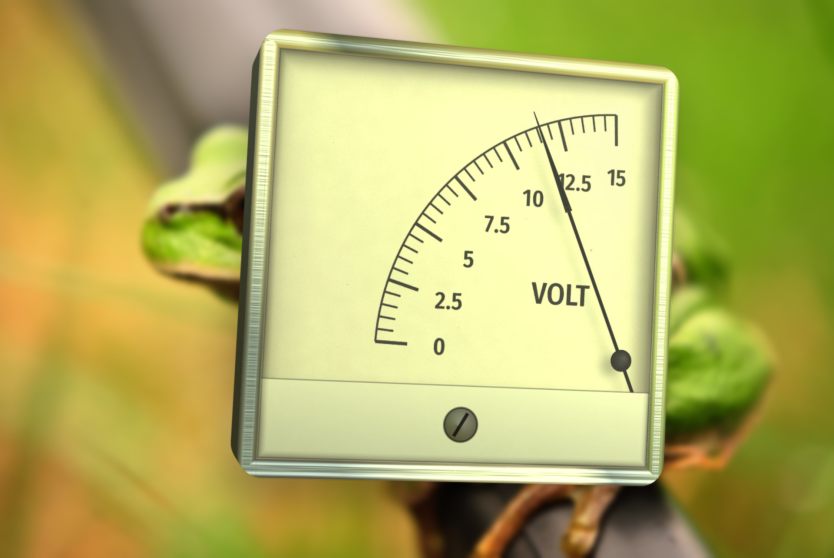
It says value=11.5 unit=V
